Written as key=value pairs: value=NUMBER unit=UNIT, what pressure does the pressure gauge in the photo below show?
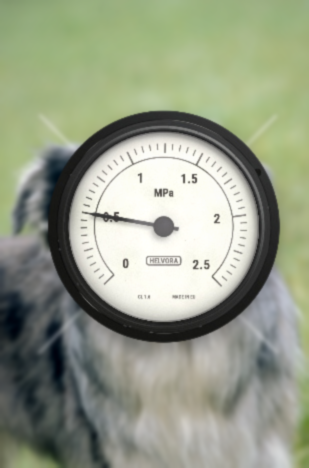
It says value=0.5 unit=MPa
